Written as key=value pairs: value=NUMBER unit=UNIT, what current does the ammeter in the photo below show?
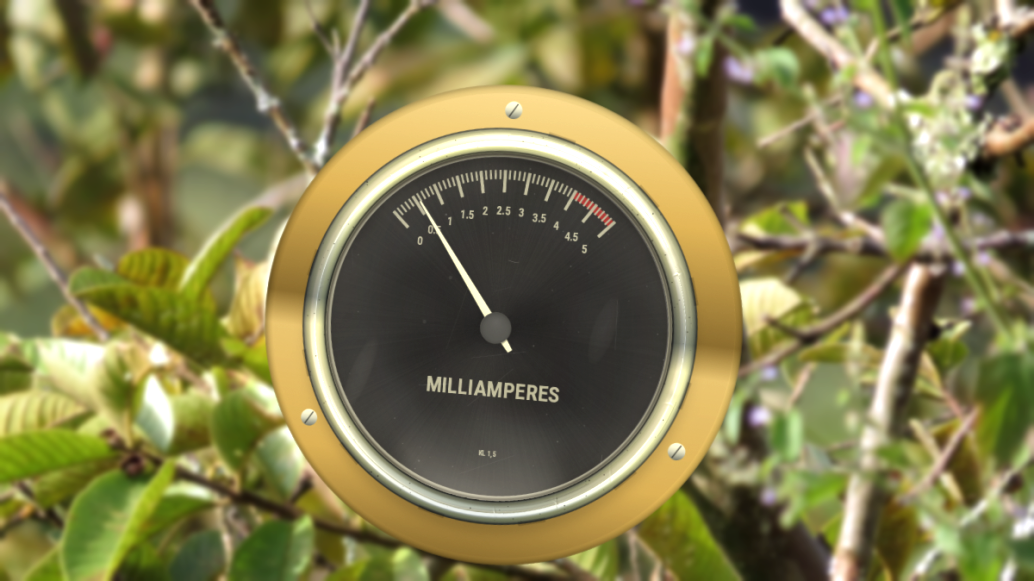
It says value=0.6 unit=mA
